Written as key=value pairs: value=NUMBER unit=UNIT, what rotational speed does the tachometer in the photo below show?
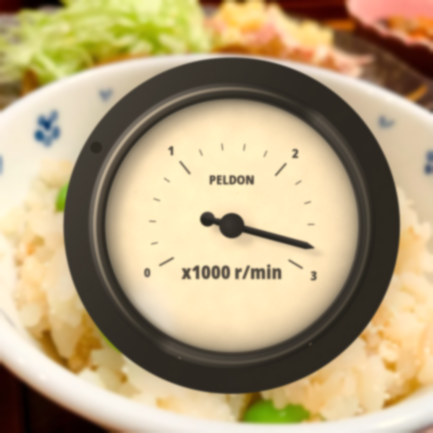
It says value=2800 unit=rpm
